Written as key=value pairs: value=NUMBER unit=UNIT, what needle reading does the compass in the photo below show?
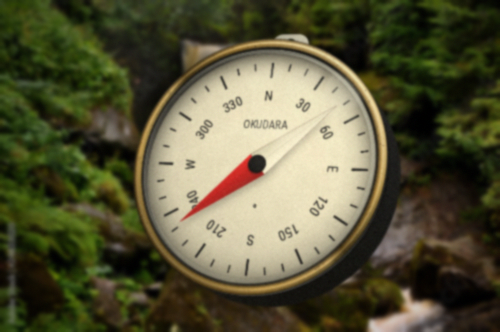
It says value=230 unit=°
